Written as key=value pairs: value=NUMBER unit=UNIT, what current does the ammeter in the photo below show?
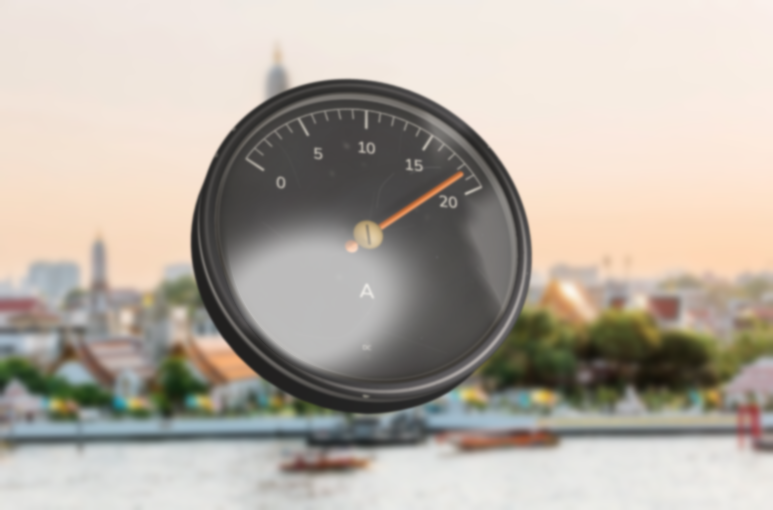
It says value=18.5 unit=A
